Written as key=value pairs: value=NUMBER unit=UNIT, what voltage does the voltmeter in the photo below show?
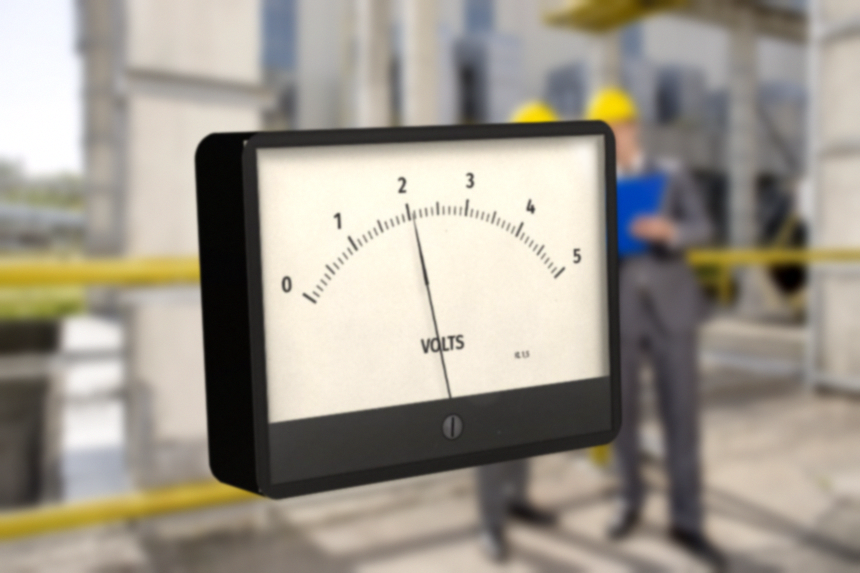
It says value=2 unit=V
